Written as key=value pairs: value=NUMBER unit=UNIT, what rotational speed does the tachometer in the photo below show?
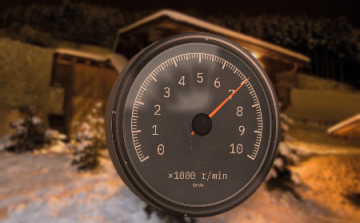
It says value=7000 unit=rpm
